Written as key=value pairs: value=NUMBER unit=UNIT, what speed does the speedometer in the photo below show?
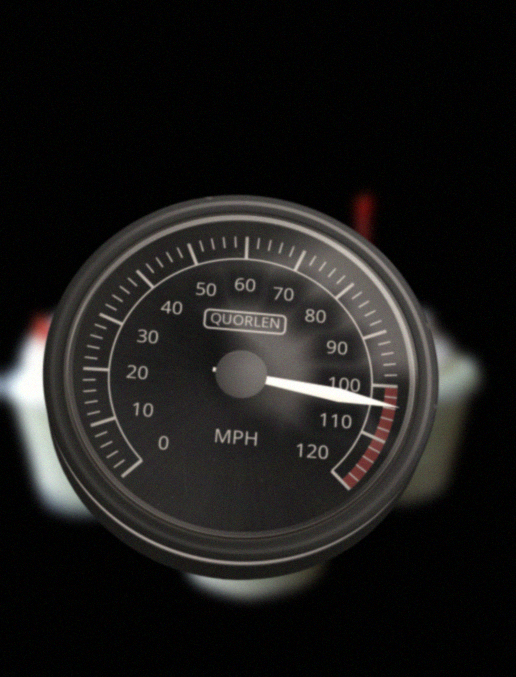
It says value=104 unit=mph
